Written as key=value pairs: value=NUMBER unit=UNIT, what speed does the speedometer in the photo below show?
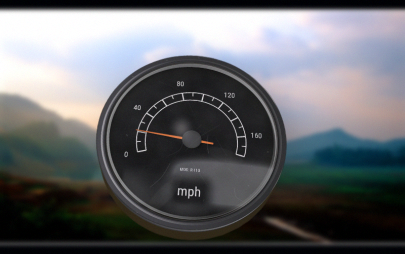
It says value=20 unit=mph
